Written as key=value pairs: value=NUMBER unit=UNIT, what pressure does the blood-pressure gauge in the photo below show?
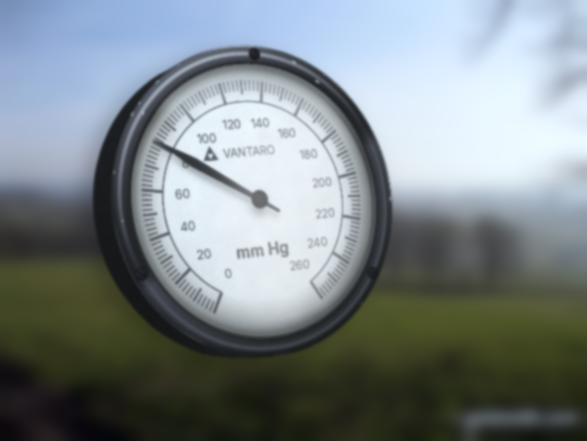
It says value=80 unit=mmHg
